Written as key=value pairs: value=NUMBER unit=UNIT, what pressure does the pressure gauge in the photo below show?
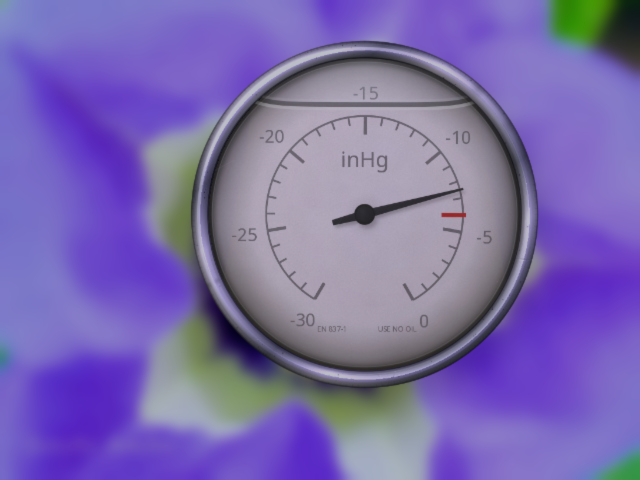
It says value=-7.5 unit=inHg
